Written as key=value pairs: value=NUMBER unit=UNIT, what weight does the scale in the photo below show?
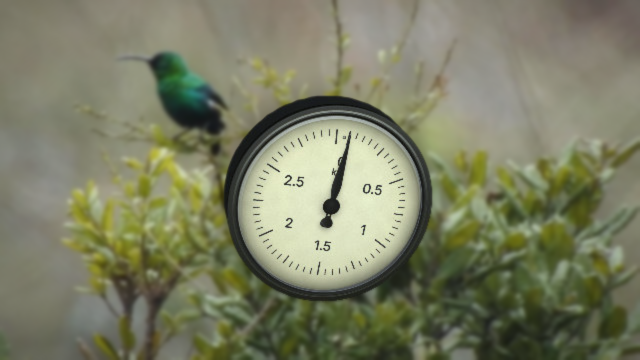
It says value=0 unit=kg
